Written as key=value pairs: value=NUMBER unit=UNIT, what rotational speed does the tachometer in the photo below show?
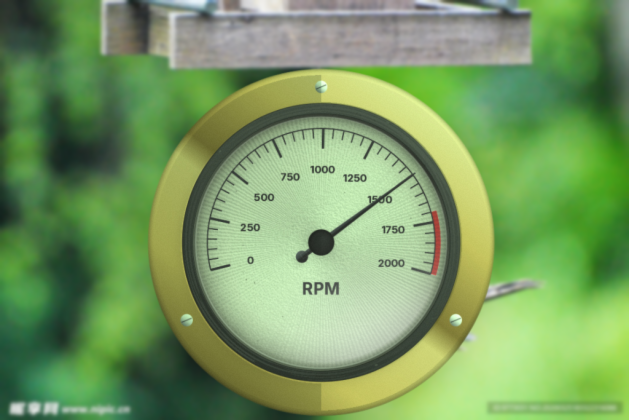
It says value=1500 unit=rpm
